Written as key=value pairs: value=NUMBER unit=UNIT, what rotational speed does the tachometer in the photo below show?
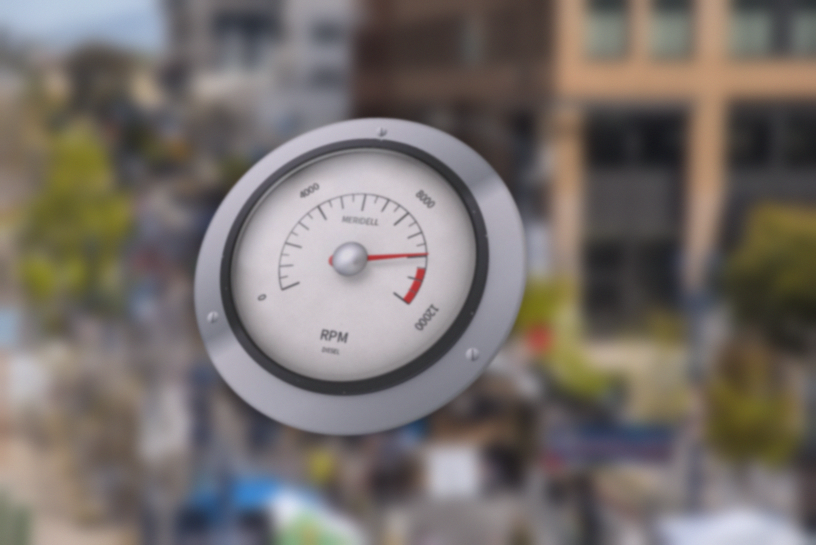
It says value=10000 unit=rpm
